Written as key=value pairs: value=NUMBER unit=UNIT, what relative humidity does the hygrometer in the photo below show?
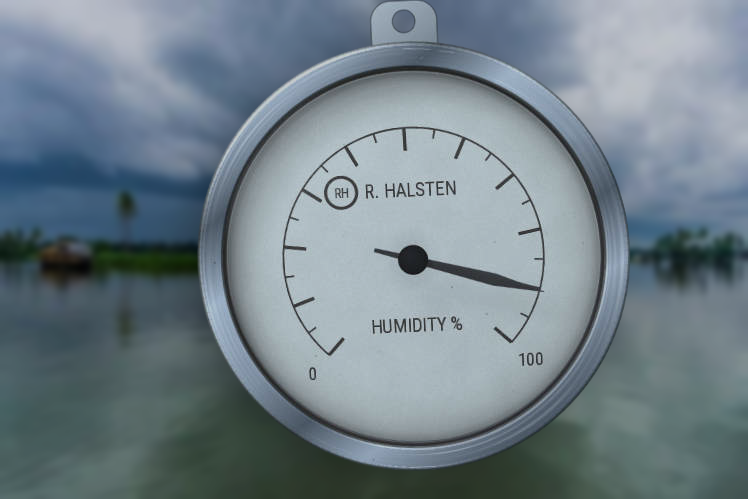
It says value=90 unit=%
